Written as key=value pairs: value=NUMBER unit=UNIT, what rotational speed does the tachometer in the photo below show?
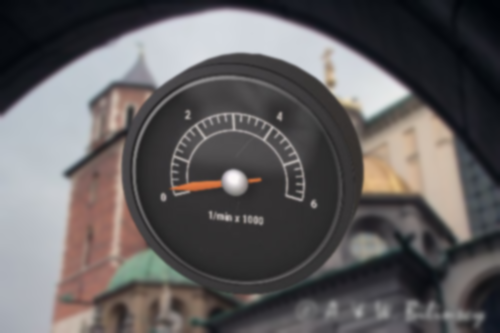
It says value=200 unit=rpm
